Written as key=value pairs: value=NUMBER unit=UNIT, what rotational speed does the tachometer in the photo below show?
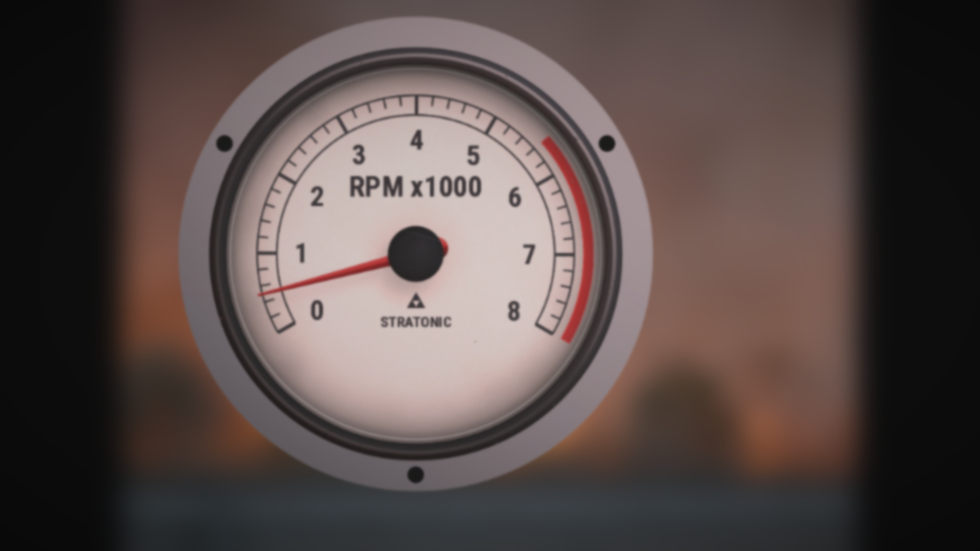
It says value=500 unit=rpm
